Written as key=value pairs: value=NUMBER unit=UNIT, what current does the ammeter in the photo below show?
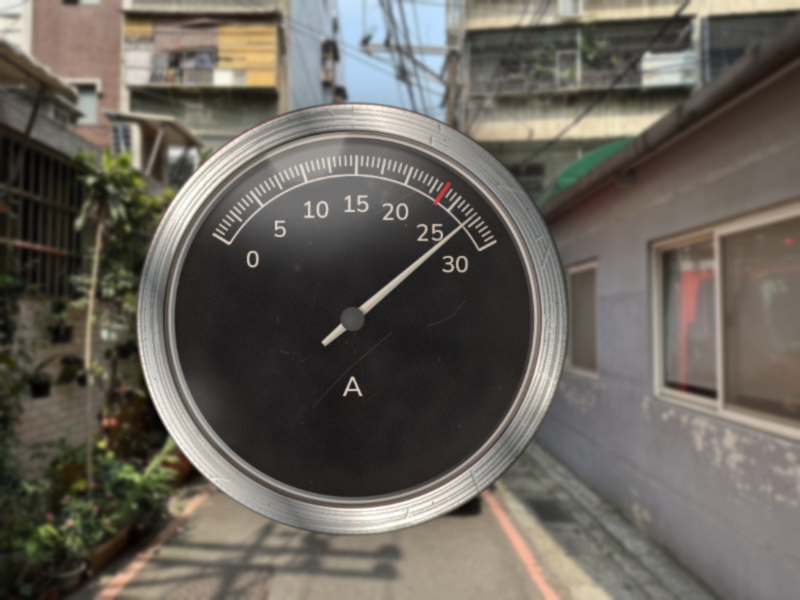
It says value=27 unit=A
